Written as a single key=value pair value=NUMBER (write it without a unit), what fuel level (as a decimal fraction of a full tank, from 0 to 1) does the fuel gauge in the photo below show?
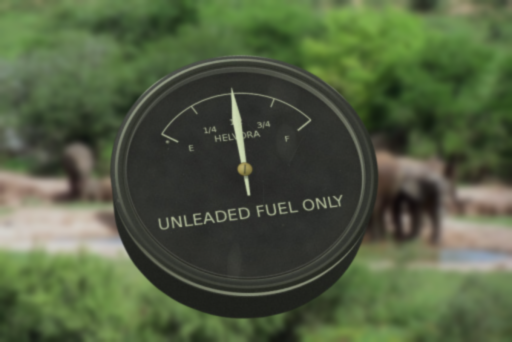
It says value=0.5
